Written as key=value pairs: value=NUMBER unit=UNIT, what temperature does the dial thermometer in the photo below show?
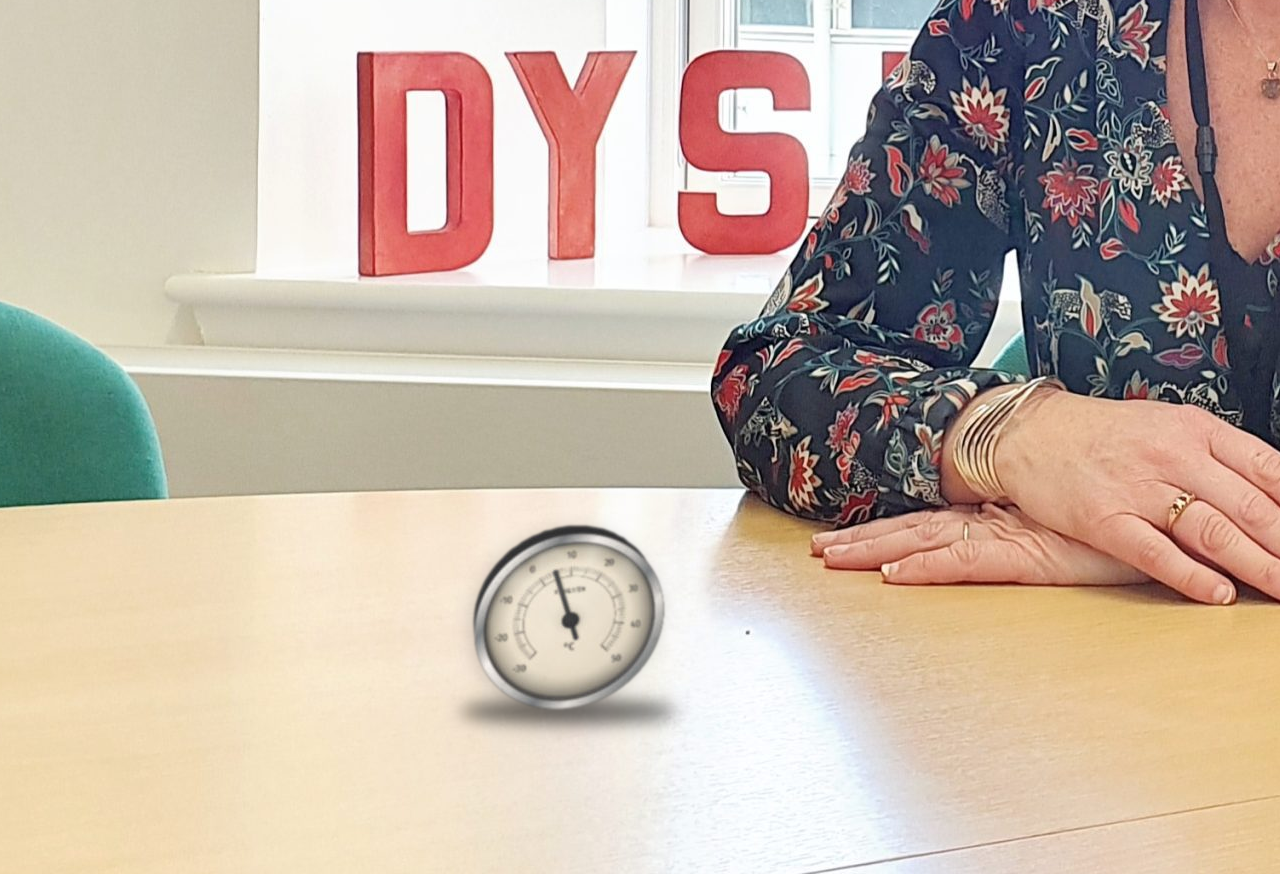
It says value=5 unit=°C
